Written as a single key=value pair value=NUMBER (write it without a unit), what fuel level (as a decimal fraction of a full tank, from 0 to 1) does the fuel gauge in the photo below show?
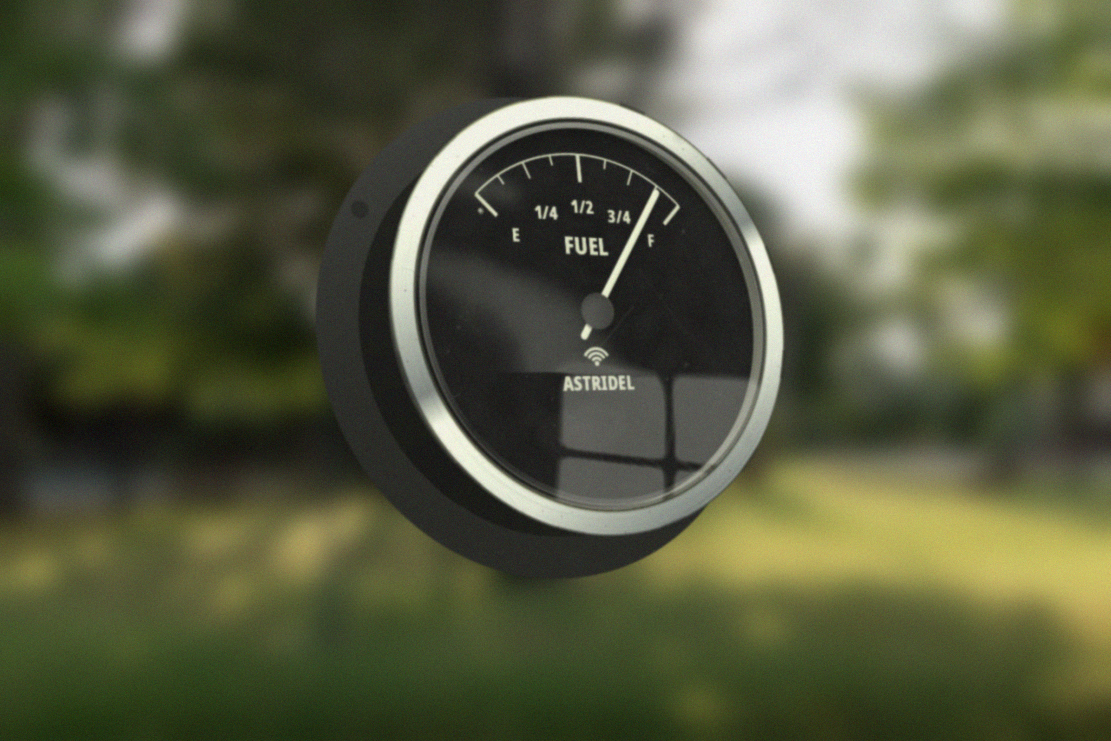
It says value=0.875
